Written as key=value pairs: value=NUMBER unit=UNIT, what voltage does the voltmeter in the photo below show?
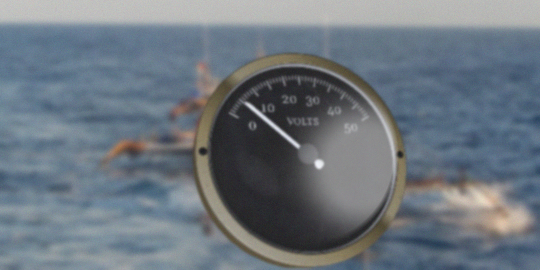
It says value=5 unit=V
